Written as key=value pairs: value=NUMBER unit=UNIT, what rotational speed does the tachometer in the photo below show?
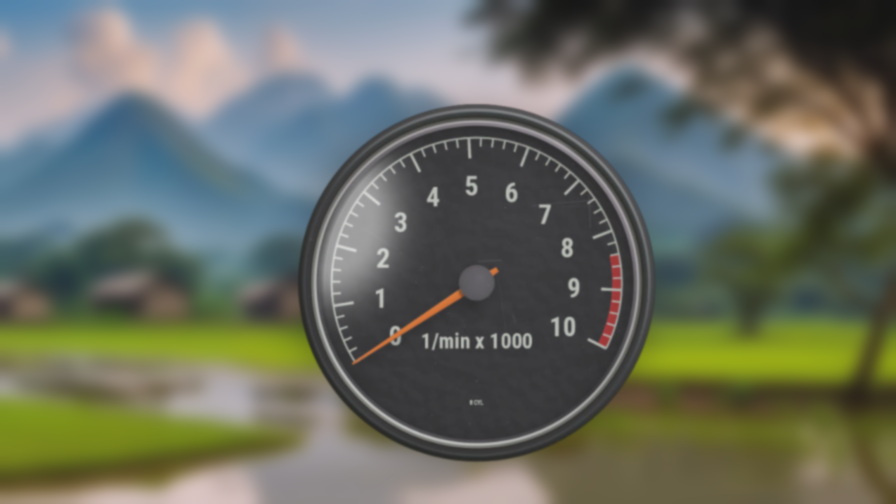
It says value=0 unit=rpm
